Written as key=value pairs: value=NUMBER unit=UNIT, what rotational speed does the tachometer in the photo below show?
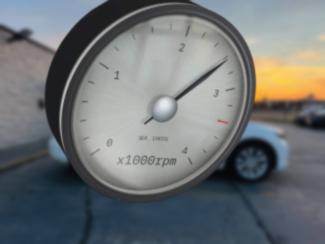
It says value=2600 unit=rpm
